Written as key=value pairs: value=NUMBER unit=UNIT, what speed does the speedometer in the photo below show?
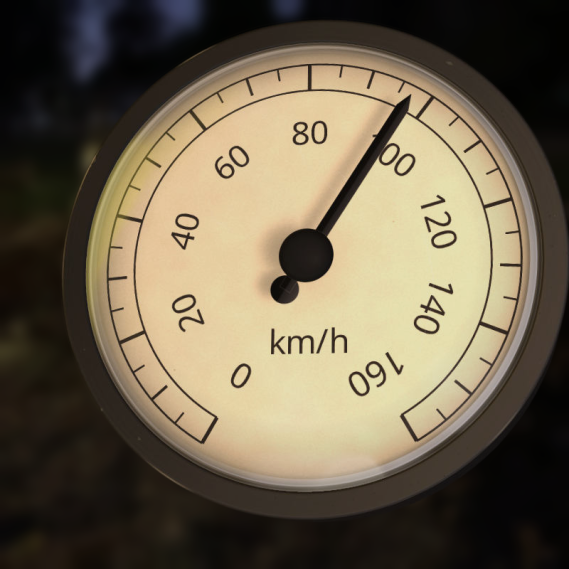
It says value=97.5 unit=km/h
